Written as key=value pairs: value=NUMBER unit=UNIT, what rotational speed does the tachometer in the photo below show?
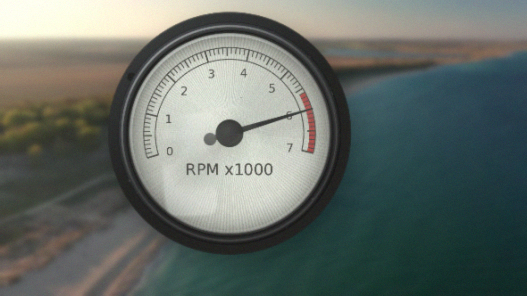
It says value=6000 unit=rpm
